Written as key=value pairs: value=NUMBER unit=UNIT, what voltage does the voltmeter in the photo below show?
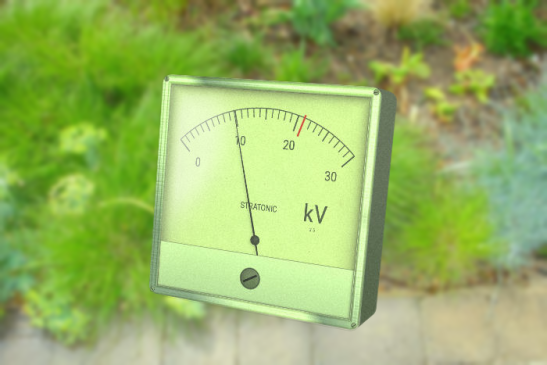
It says value=10 unit=kV
